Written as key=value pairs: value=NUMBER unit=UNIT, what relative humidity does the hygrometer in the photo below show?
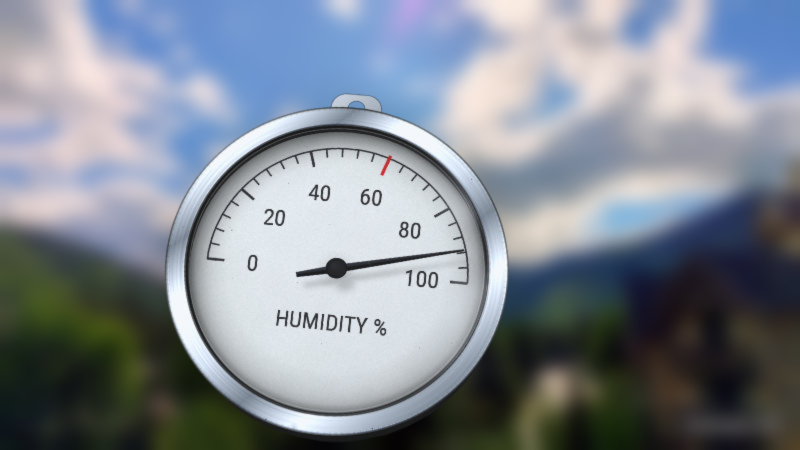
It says value=92 unit=%
